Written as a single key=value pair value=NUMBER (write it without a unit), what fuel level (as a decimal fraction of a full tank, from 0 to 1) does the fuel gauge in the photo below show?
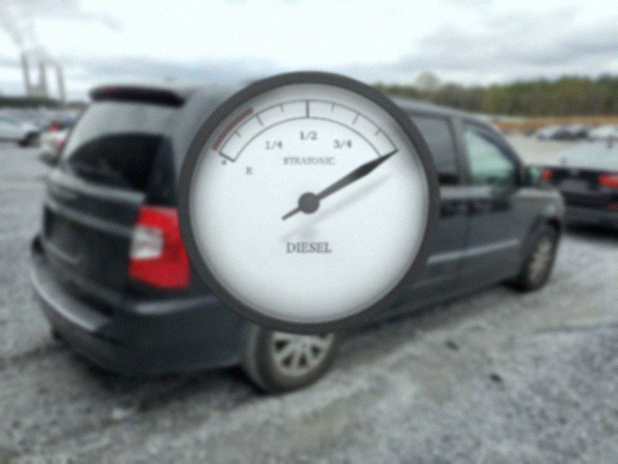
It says value=1
